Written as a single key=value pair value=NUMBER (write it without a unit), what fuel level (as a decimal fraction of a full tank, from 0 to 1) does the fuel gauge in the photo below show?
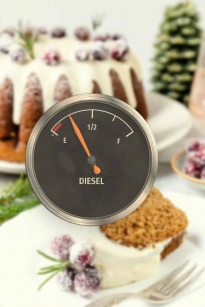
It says value=0.25
